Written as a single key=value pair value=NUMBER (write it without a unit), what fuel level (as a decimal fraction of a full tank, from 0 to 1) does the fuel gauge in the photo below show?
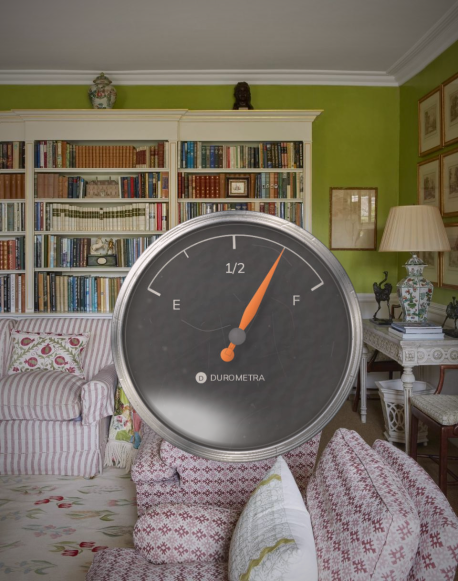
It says value=0.75
